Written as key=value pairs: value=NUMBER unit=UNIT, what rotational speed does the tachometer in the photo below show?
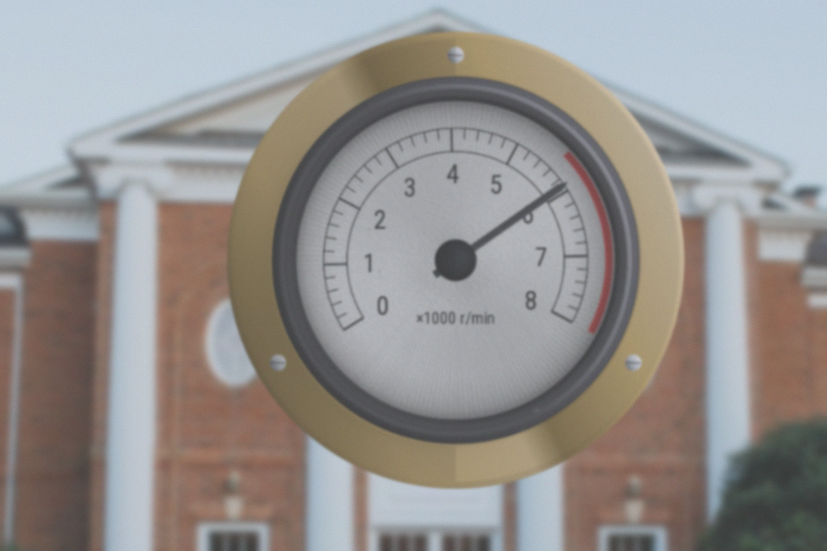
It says value=5900 unit=rpm
